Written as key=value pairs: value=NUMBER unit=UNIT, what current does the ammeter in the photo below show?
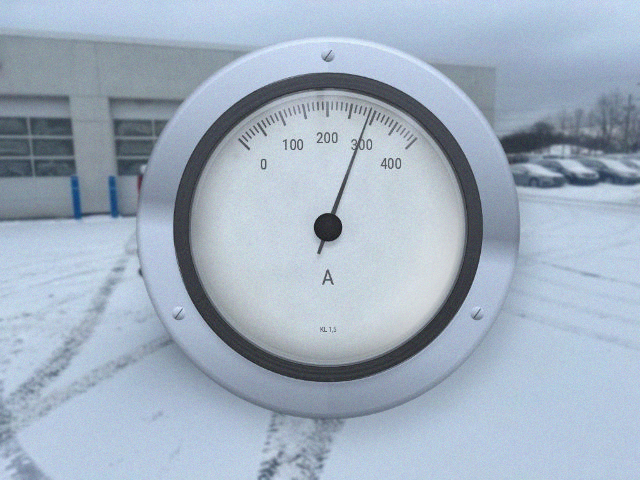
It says value=290 unit=A
